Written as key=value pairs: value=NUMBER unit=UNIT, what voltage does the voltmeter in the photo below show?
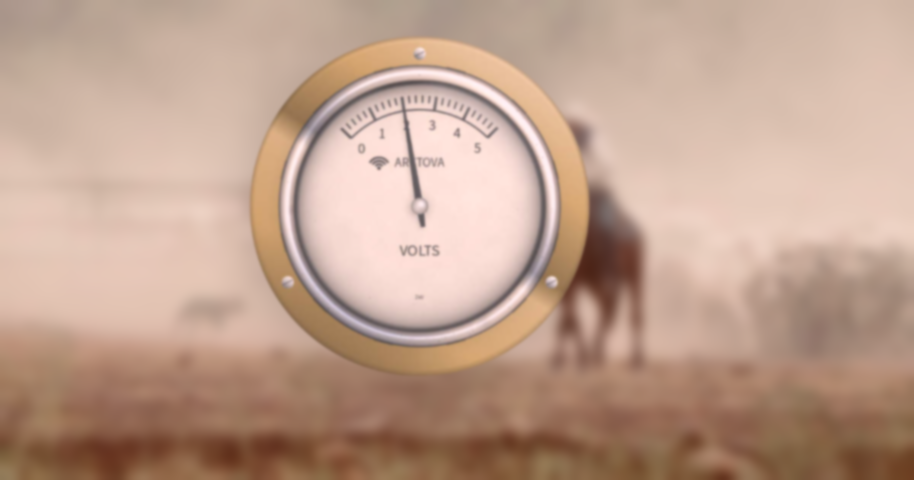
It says value=2 unit=V
